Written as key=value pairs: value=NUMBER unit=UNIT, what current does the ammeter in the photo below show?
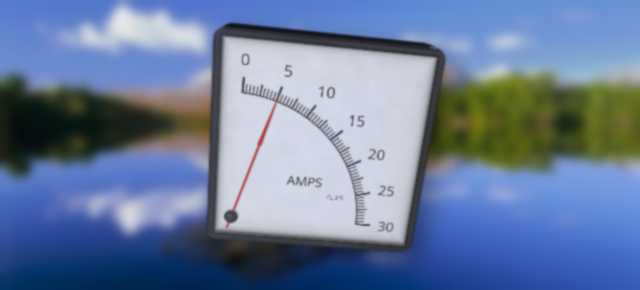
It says value=5 unit=A
